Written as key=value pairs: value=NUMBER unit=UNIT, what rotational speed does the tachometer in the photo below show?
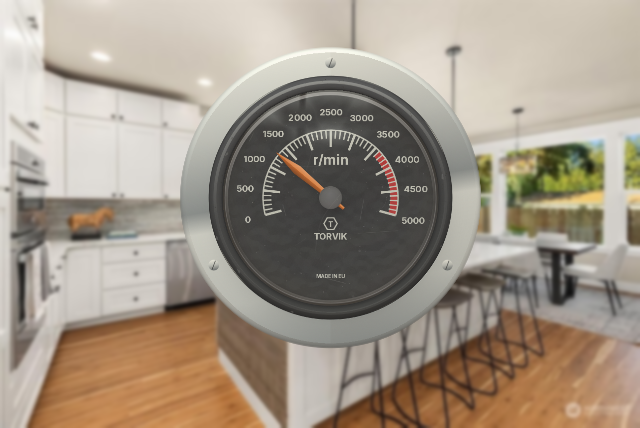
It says value=1300 unit=rpm
